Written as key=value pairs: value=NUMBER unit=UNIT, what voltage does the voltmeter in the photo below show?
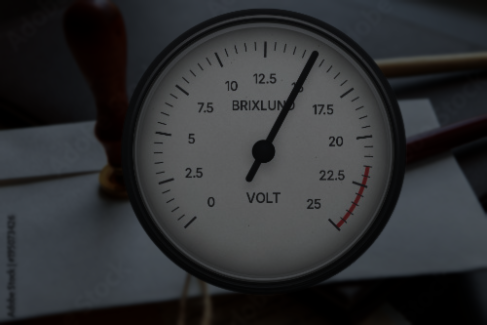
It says value=15 unit=V
